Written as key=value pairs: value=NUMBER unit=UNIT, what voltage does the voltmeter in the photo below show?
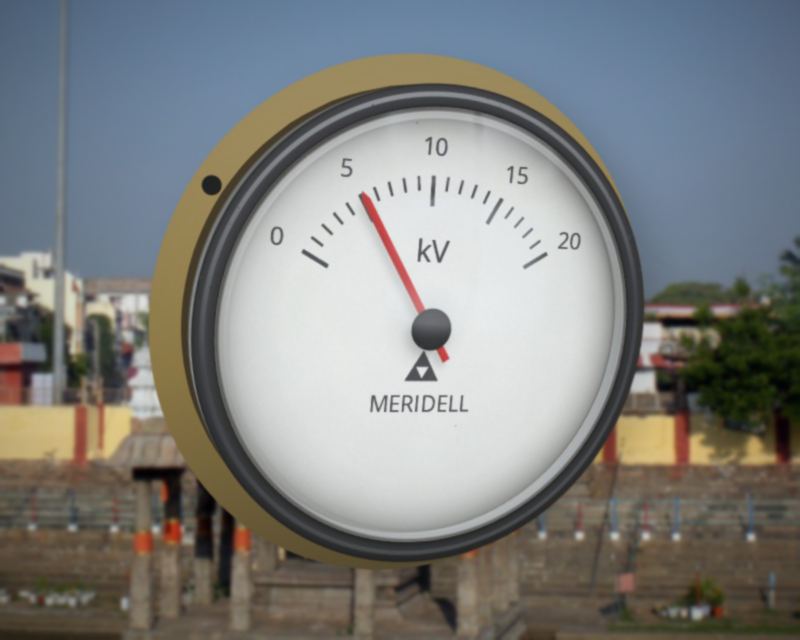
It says value=5 unit=kV
